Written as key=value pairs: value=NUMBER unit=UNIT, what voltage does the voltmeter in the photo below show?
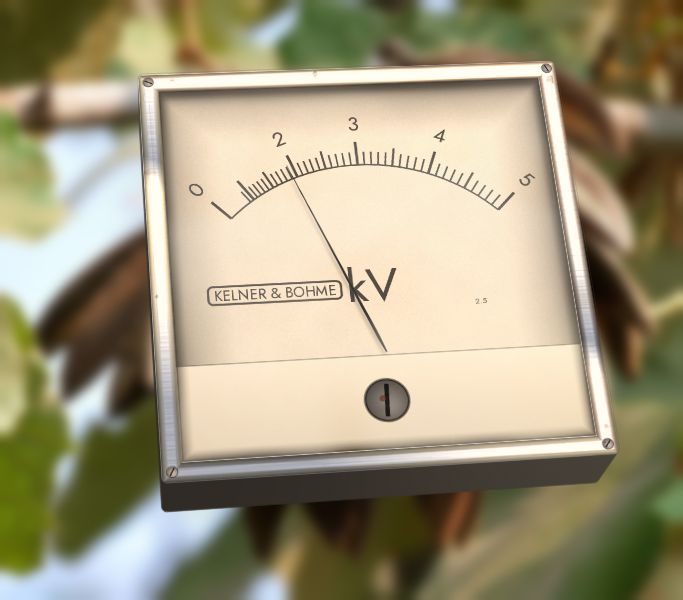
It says value=1.9 unit=kV
